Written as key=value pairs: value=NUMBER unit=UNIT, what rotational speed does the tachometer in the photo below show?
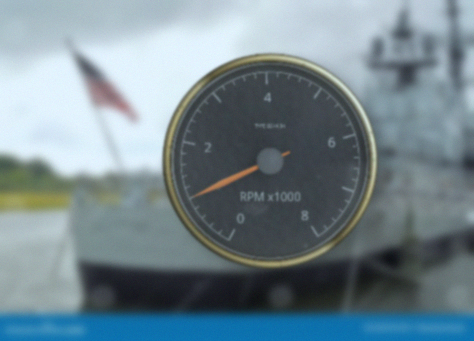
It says value=1000 unit=rpm
